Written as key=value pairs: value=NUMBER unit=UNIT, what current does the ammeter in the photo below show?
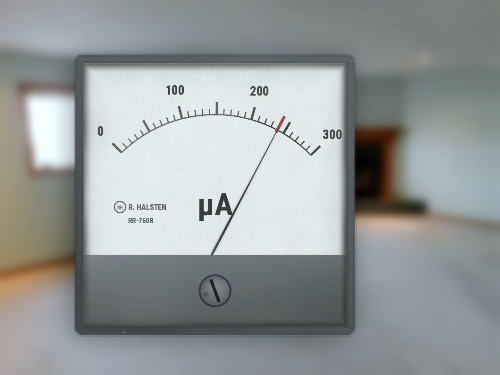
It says value=240 unit=µA
